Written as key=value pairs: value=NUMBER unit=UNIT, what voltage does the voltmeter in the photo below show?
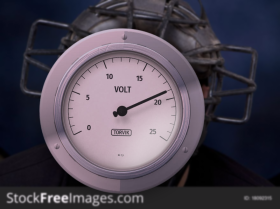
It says value=19 unit=V
